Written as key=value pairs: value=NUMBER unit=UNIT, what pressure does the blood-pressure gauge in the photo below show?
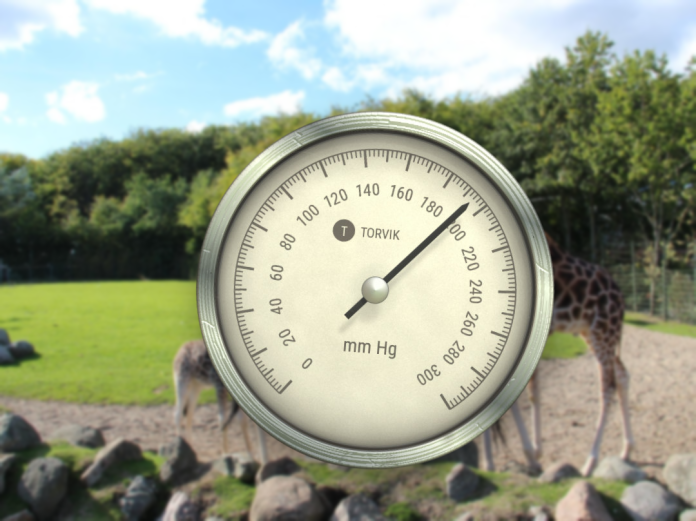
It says value=194 unit=mmHg
